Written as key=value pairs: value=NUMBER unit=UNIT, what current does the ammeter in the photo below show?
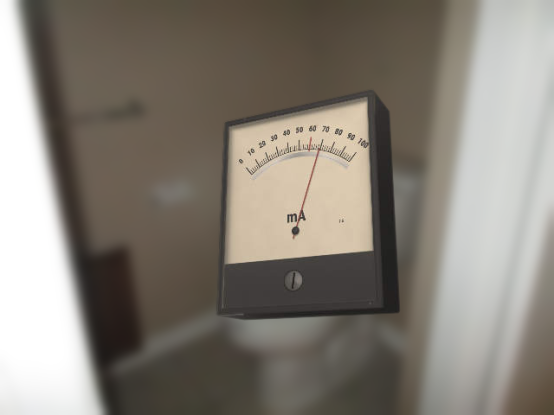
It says value=70 unit=mA
